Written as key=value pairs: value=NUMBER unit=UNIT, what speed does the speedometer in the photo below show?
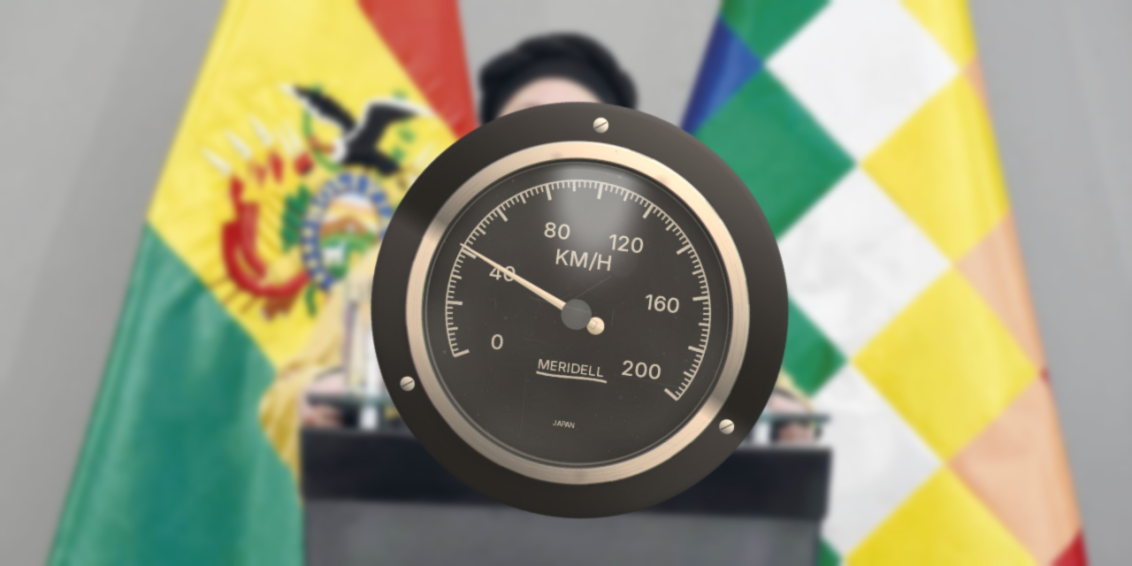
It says value=42 unit=km/h
